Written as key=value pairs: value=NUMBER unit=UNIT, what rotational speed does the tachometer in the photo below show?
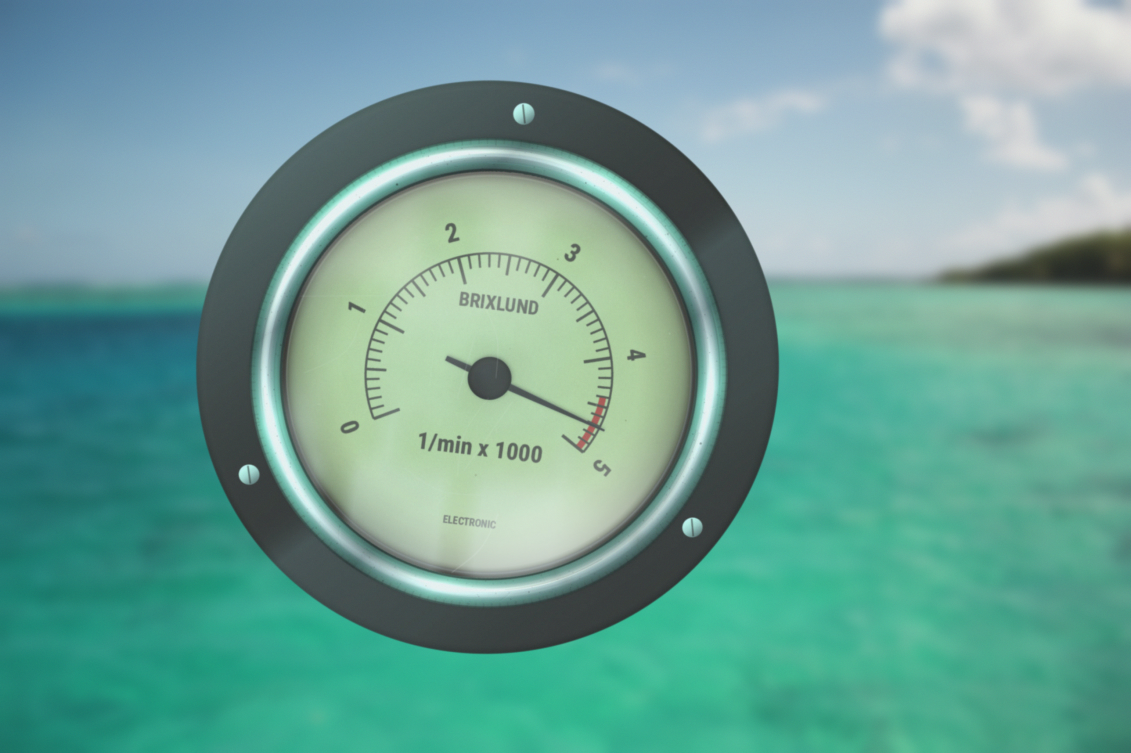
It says value=4700 unit=rpm
